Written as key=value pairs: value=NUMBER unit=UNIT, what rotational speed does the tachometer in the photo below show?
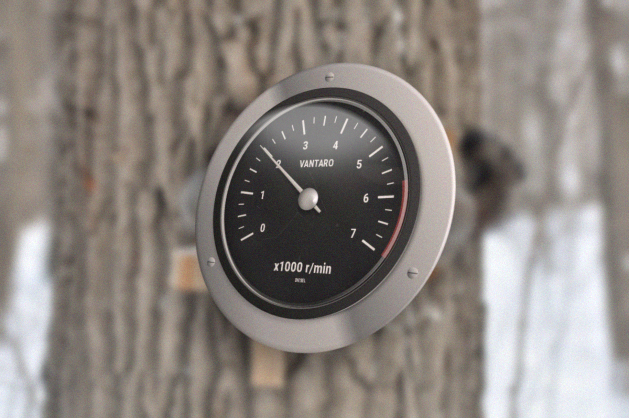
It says value=2000 unit=rpm
